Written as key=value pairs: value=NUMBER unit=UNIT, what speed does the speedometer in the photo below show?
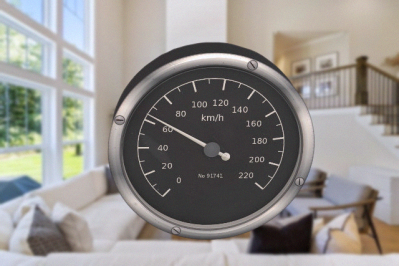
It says value=65 unit=km/h
